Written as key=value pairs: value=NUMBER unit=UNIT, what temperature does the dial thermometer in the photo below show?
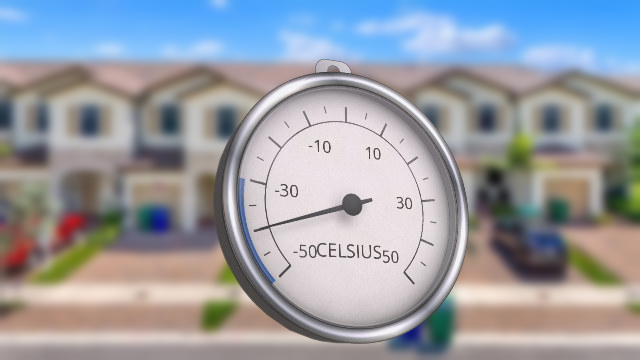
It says value=-40 unit=°C
